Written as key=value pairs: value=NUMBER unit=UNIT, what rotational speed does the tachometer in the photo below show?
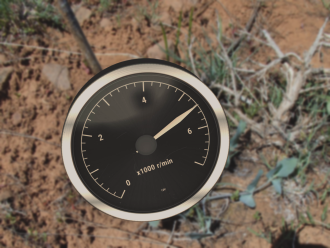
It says value=5400 unit=rpm
